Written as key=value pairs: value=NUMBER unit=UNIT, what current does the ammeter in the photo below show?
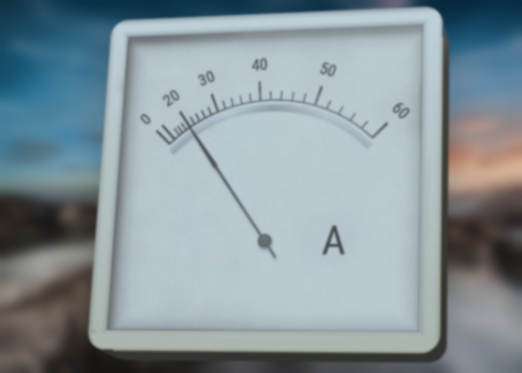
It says value=20 unit=A
